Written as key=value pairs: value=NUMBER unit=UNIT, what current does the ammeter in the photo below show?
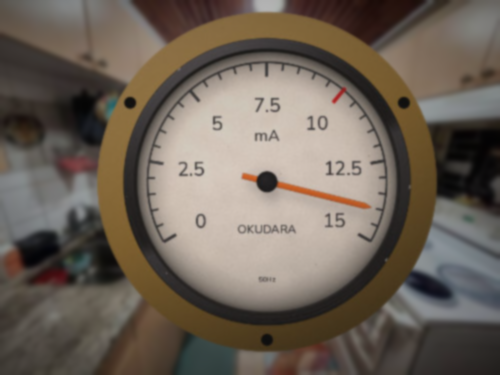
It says value=14 unit=mA
